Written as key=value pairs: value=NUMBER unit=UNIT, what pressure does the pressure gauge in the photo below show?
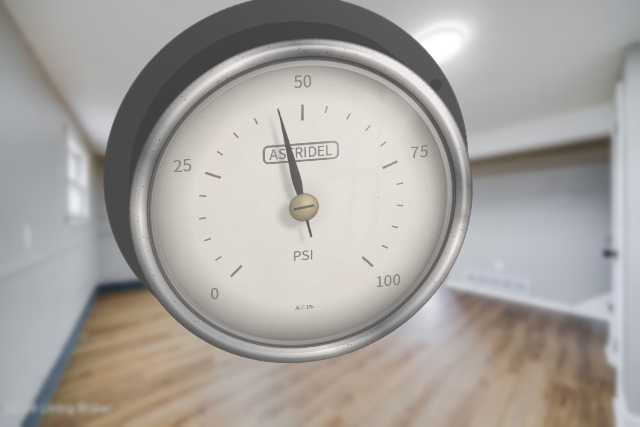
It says value=45 unit=psi
